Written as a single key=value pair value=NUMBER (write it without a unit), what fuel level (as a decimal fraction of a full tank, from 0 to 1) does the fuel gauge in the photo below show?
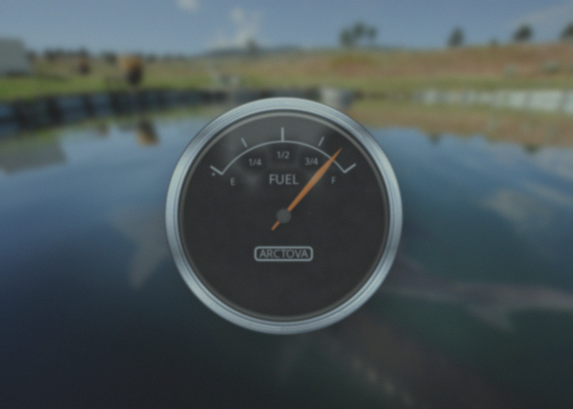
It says value=0.875
